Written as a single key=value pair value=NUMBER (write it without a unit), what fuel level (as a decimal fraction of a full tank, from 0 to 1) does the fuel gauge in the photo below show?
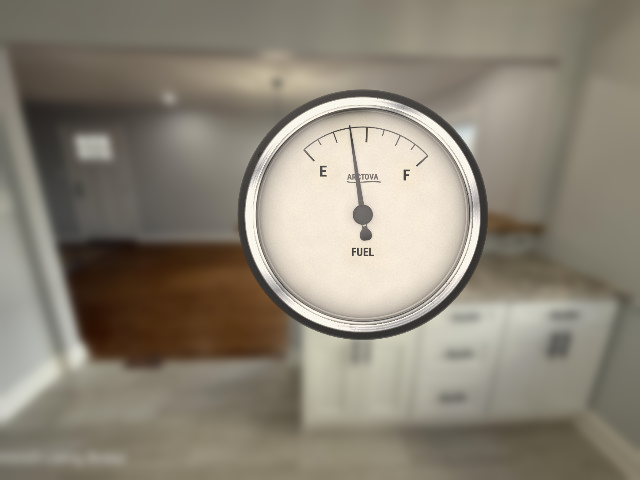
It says value=0.375
